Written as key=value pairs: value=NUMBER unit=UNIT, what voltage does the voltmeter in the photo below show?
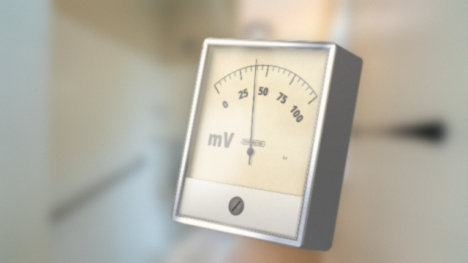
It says value=40 unit=mV
